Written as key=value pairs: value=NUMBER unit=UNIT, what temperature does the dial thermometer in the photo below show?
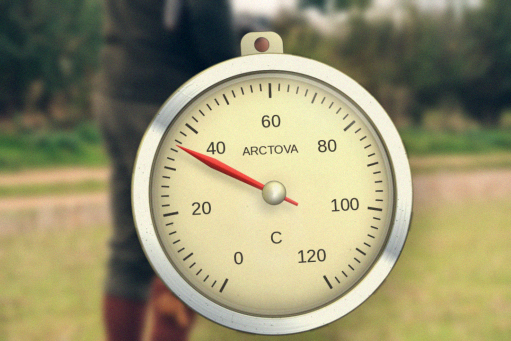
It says value=35 unit=°C
